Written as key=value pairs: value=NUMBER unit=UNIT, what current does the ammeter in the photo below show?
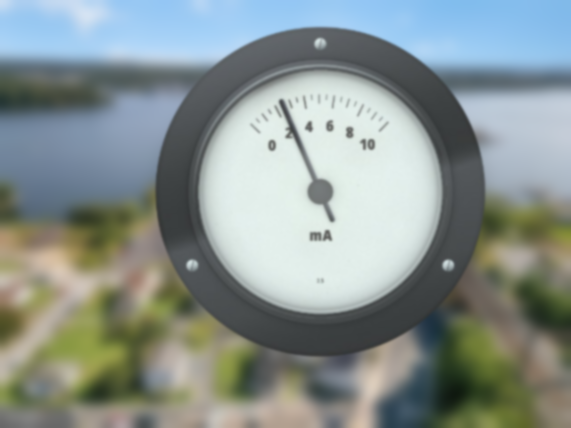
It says value=2.5 unit=mA
